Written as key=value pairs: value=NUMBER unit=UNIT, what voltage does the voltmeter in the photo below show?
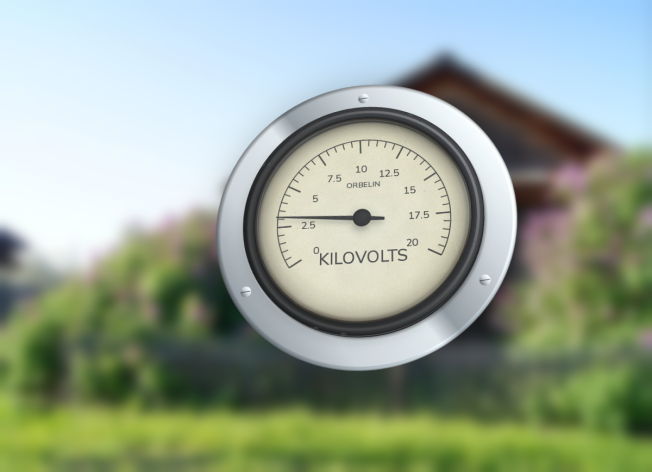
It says value=3 unit=kV
